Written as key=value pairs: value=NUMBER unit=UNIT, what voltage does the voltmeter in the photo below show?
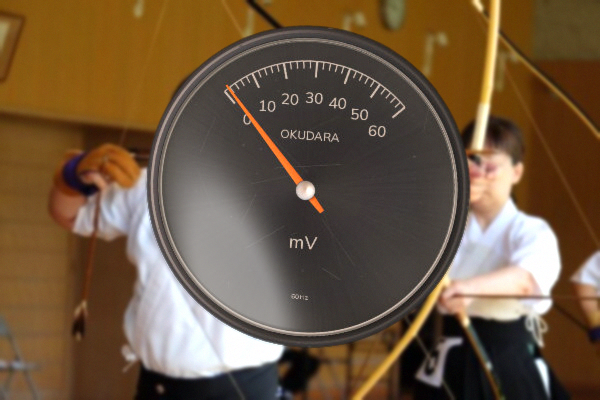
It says value=2 unit=mV
